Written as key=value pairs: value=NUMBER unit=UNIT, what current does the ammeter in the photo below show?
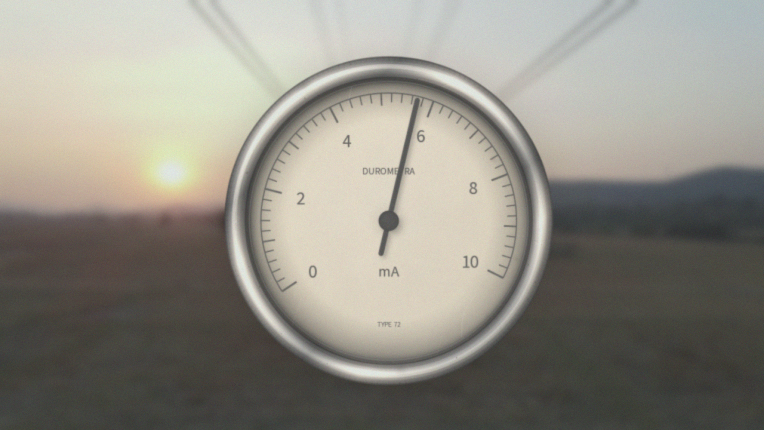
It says value=5.7 unit=mA
